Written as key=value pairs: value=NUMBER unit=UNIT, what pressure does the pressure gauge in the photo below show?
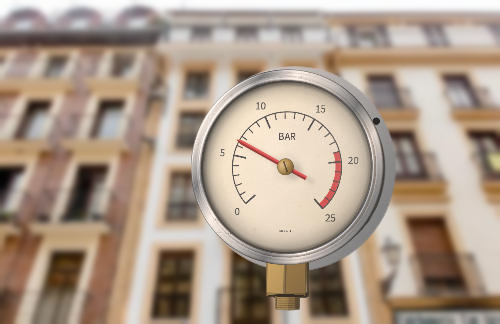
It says value=6.5 unit=bar
